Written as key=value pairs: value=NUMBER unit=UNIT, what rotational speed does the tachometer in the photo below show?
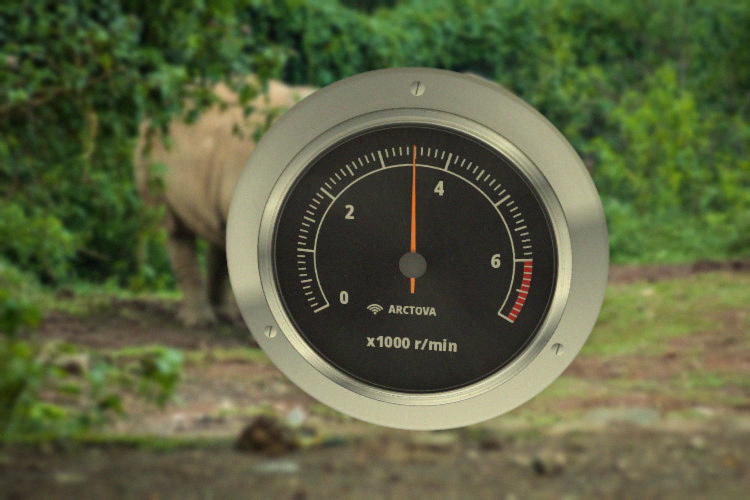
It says value=3500 unit=rpm
